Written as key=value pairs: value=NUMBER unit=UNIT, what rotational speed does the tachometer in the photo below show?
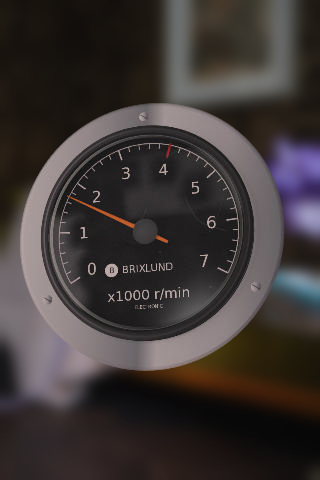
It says value=1700 unit=rpm
